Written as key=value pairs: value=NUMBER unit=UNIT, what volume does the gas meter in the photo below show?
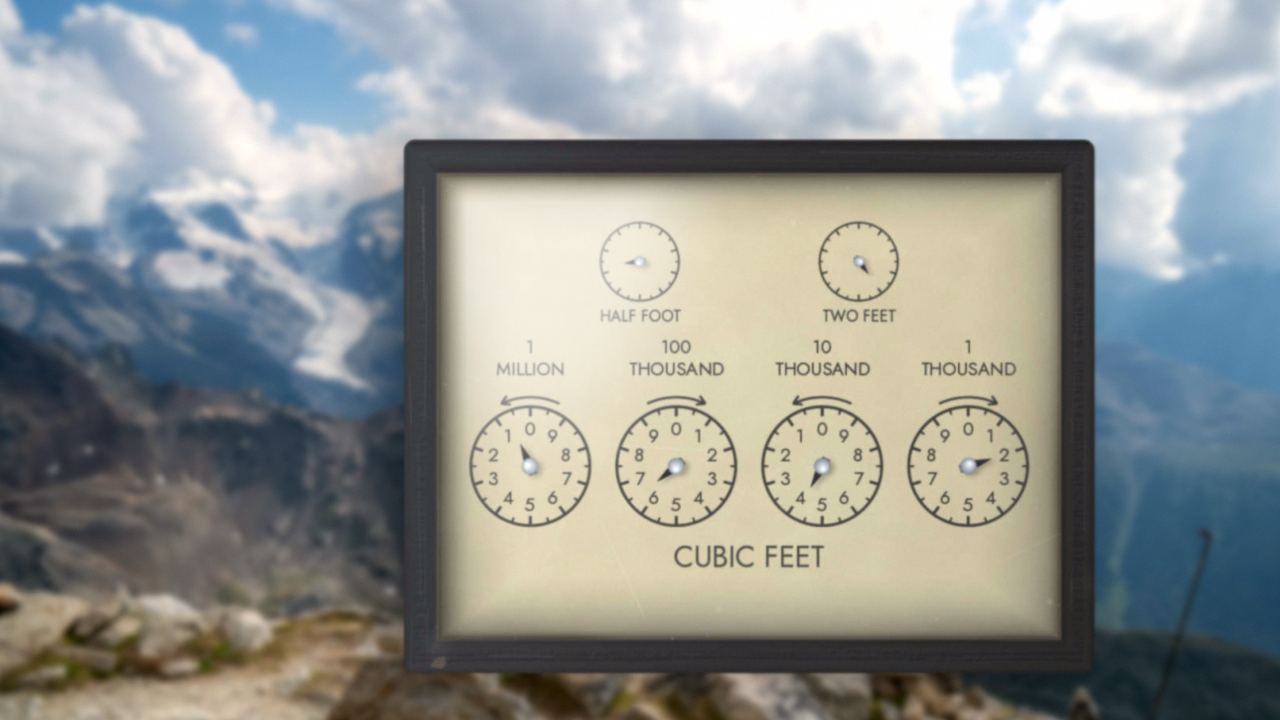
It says value=64200 unit=ft³
